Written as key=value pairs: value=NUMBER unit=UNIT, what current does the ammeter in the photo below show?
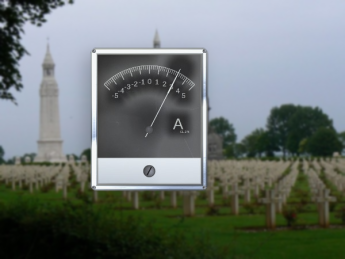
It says value=3 unit=A
